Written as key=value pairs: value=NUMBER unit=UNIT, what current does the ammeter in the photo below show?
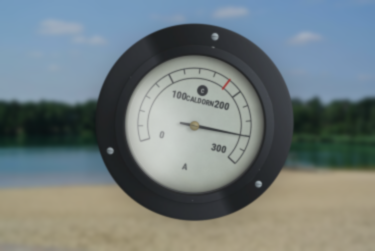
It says value=260 unit=A
